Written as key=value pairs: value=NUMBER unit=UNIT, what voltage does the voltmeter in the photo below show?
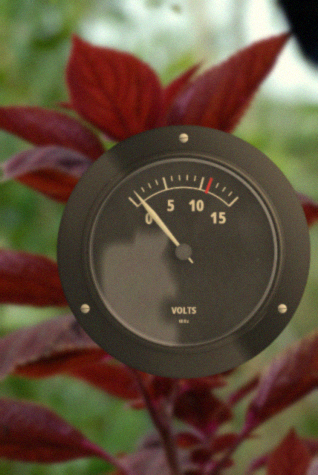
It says value=1 unit=V
